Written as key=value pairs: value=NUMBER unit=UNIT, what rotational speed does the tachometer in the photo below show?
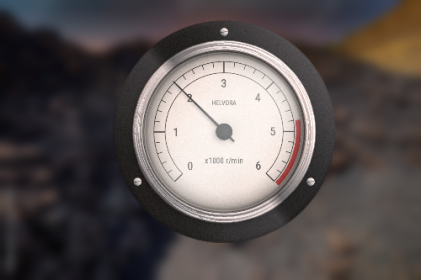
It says value=2000 unit=rpm
